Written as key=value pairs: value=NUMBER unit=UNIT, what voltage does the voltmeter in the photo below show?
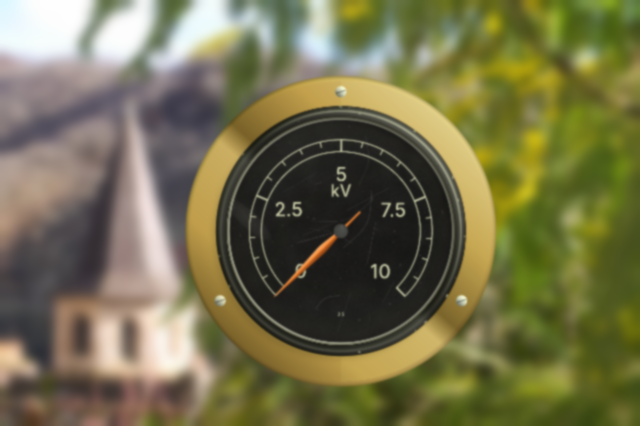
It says value=0 unit=kV
